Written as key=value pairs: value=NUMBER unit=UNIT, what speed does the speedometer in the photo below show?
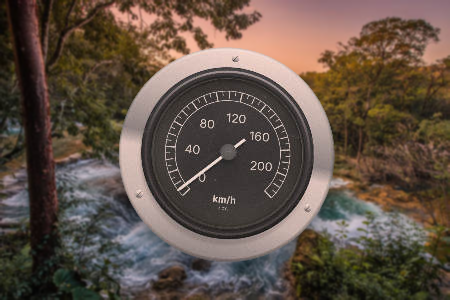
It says value=5 unit=km/h
